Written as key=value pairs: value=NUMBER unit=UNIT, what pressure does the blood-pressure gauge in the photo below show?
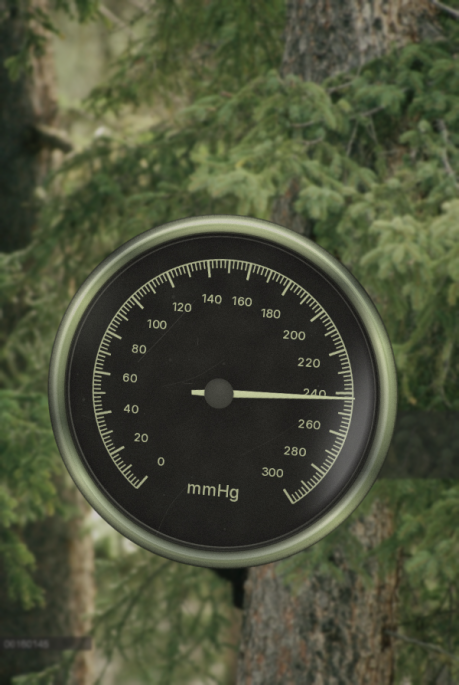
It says value=242 unit=mmHg
